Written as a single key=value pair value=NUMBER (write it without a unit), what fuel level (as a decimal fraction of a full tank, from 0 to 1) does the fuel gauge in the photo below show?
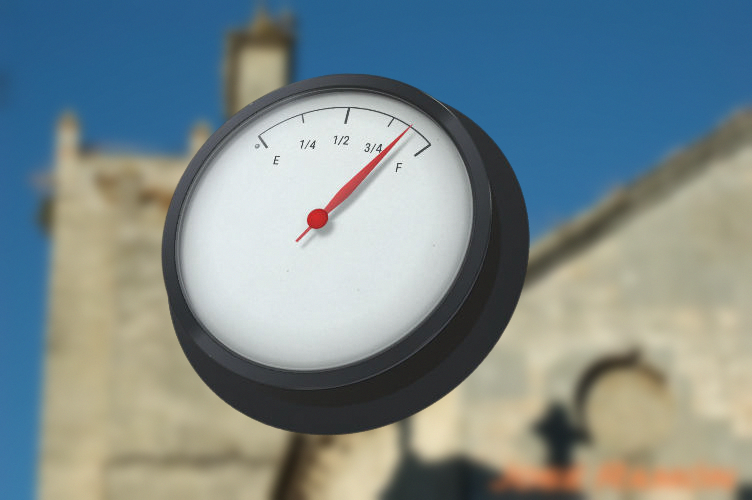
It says value=0.875
